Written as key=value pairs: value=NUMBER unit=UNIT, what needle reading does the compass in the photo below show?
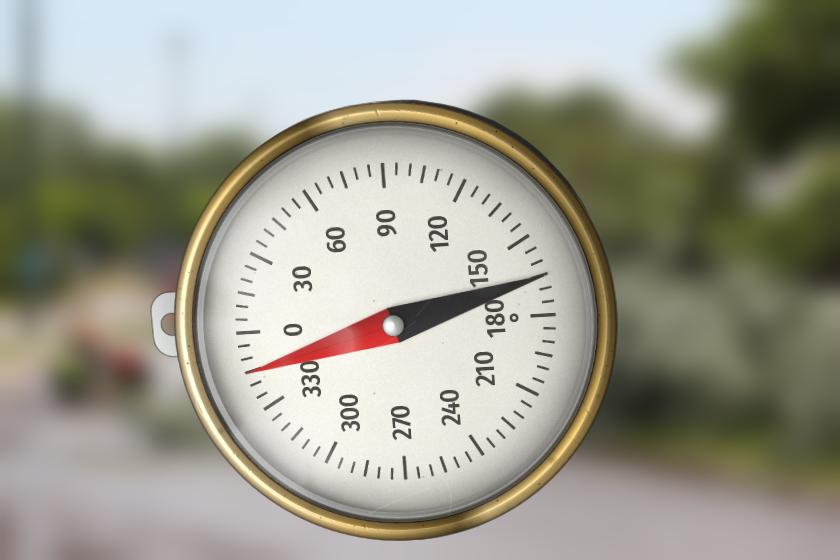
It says value=345 unit=°
